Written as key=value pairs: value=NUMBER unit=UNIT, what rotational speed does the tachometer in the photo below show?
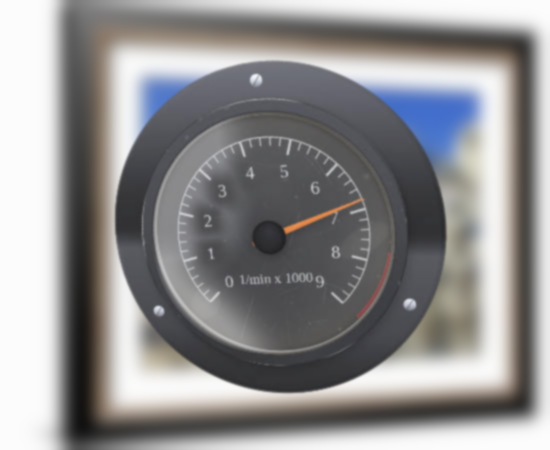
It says value=6800 unit=rpm
